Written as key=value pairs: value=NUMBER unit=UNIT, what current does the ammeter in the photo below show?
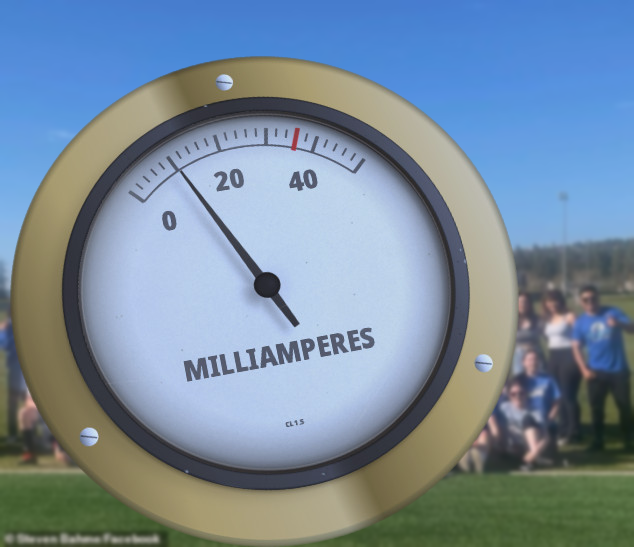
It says value=10 unit=mA
